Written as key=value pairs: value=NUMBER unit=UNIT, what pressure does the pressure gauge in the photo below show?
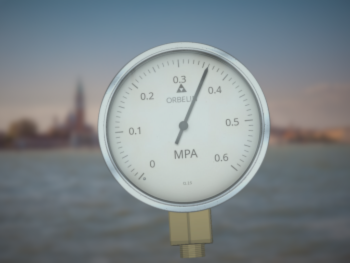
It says value=0.36 unit=MPa
